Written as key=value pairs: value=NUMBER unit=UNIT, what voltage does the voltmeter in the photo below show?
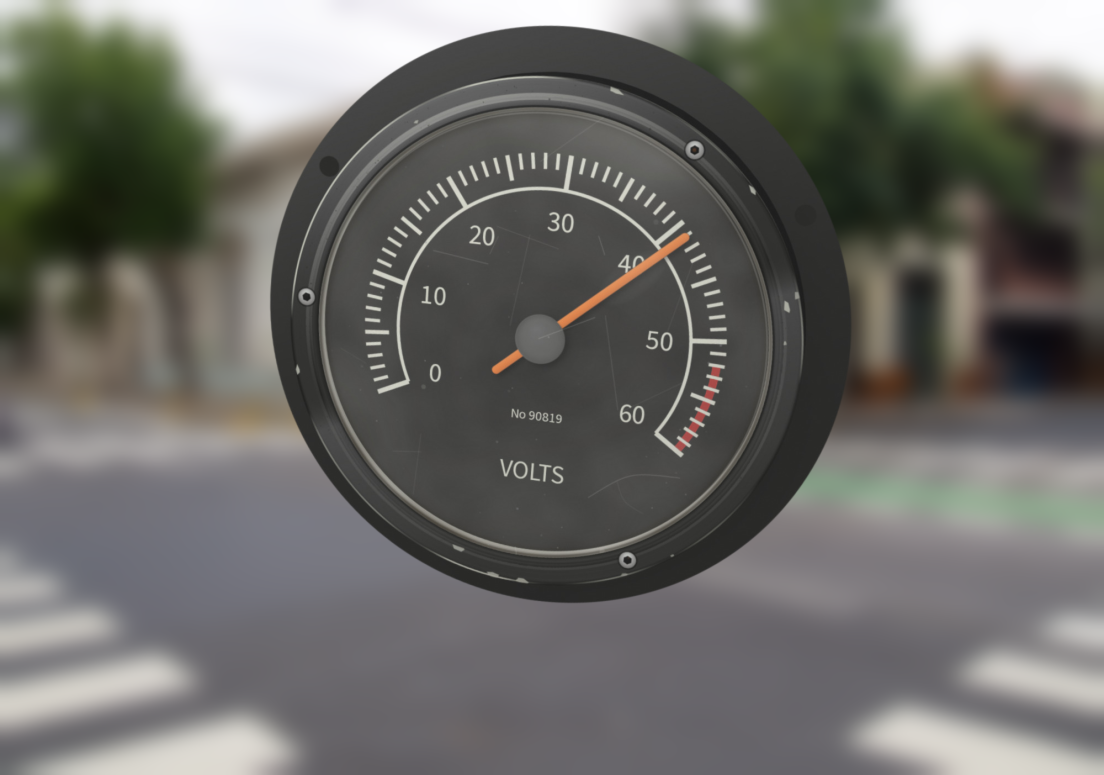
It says value=41 unit=V
